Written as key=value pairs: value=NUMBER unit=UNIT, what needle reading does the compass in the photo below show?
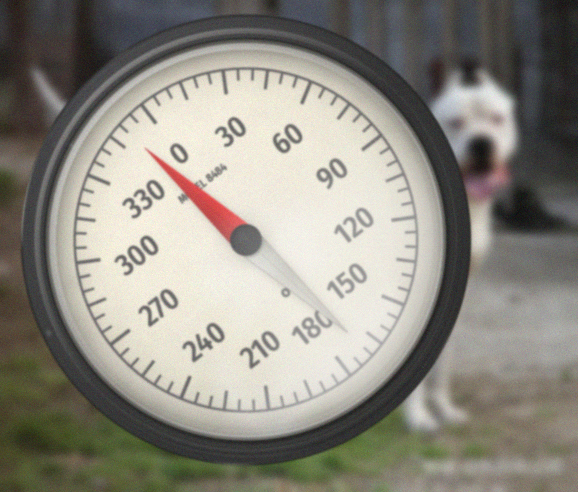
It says value=350 unit=°
